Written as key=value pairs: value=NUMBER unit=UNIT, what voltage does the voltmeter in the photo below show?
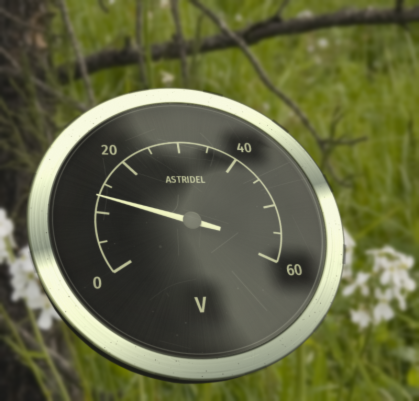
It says value=12.5 unit=V
